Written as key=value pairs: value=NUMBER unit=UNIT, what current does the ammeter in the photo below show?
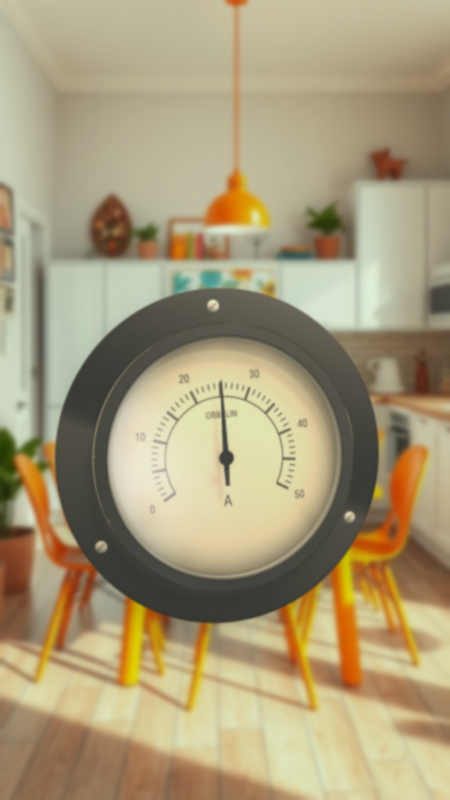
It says value=25 unit=A
